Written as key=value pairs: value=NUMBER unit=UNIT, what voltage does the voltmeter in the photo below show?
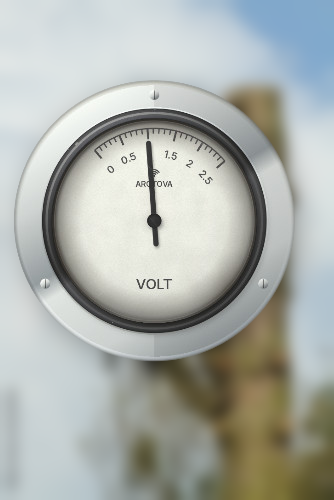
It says value=1 unit=V
